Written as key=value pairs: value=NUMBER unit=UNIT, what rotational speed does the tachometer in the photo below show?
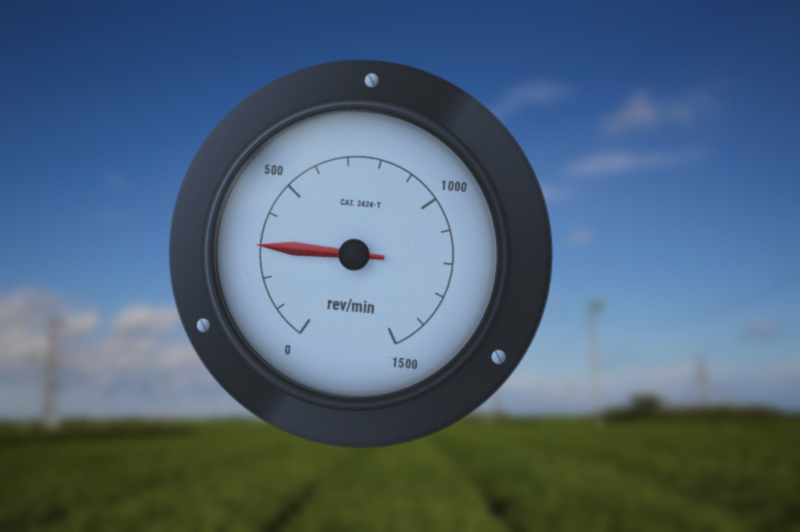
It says value=300 unit=rpm
